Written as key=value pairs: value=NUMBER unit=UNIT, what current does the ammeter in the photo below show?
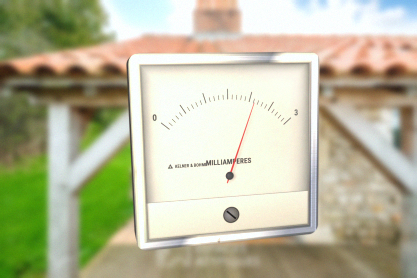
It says value=2.1 unit=mA
